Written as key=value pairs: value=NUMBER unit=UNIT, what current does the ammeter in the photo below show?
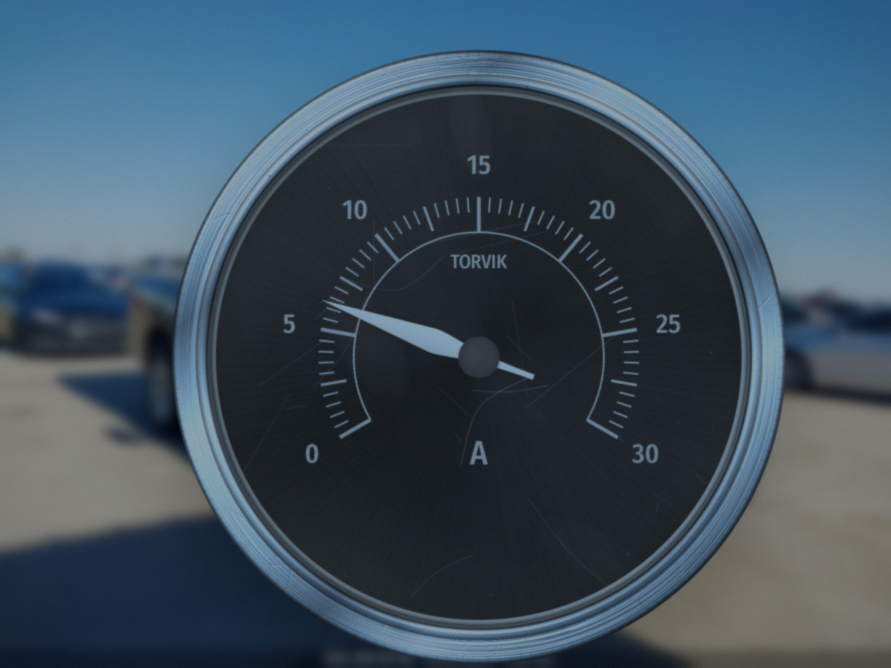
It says value=6.25 unit=A
